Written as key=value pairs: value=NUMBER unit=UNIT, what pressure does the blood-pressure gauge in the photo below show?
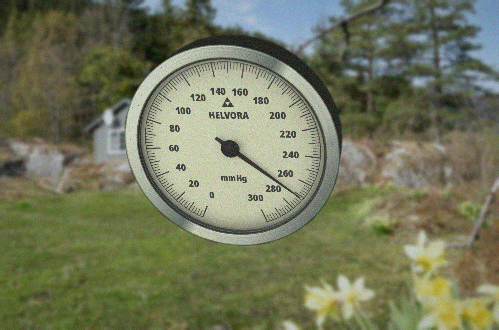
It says value=270 unit=mmHg
